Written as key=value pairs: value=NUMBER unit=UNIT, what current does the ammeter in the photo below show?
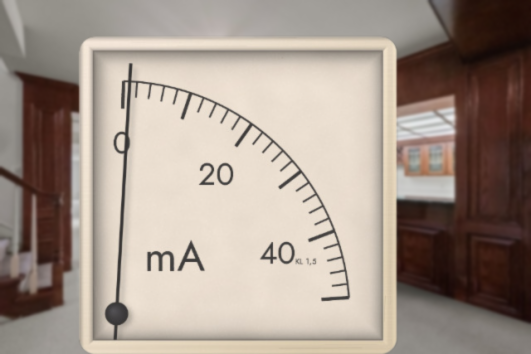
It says value=1 unit=mA
